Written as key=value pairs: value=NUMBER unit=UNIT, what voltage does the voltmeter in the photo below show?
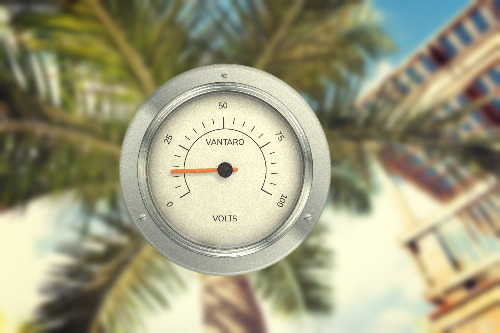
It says value=12.5 unit=V
